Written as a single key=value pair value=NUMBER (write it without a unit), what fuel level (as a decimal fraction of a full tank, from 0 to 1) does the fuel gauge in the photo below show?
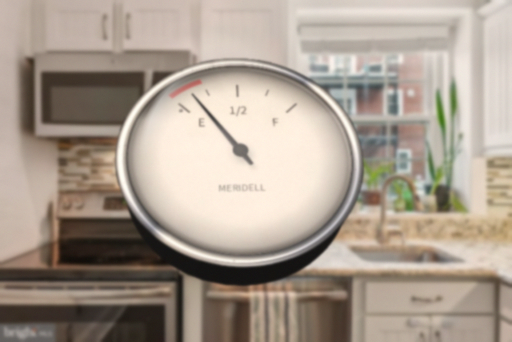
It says value=0.125
